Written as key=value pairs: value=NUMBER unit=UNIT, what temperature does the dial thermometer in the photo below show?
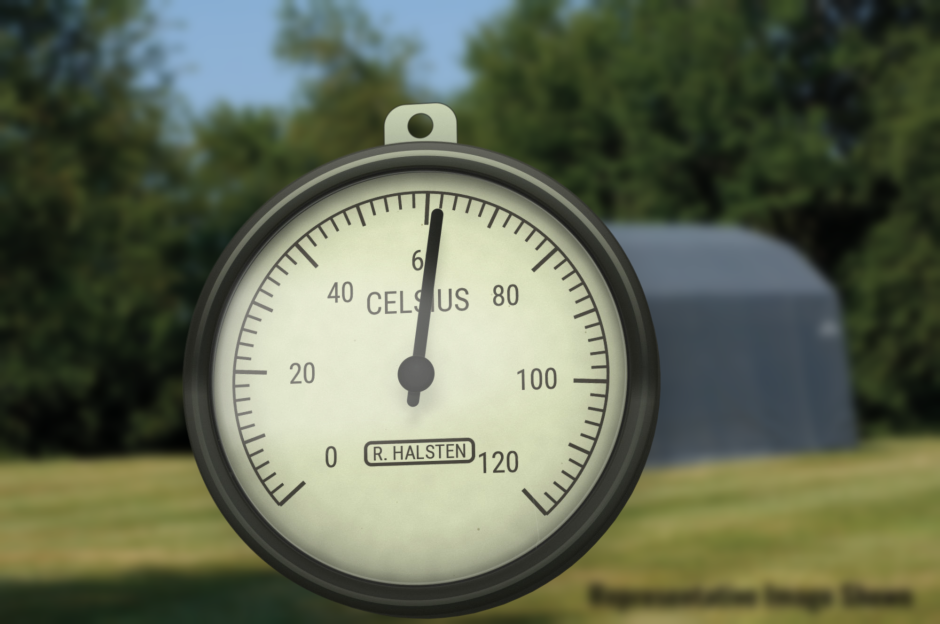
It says value=62 unit=°C
